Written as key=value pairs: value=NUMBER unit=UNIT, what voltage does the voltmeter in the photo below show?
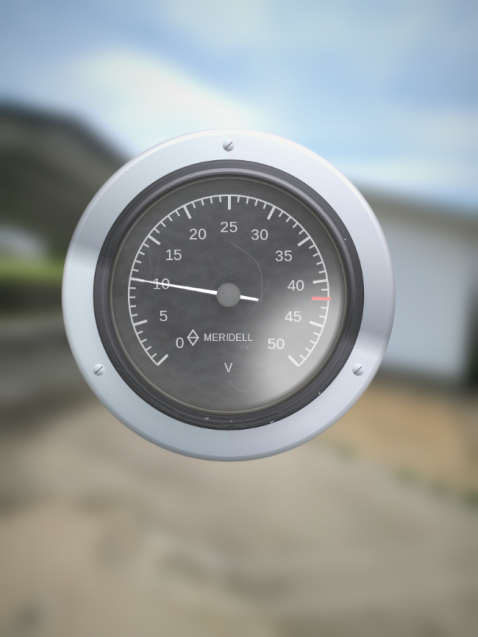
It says value=10 unit=V
